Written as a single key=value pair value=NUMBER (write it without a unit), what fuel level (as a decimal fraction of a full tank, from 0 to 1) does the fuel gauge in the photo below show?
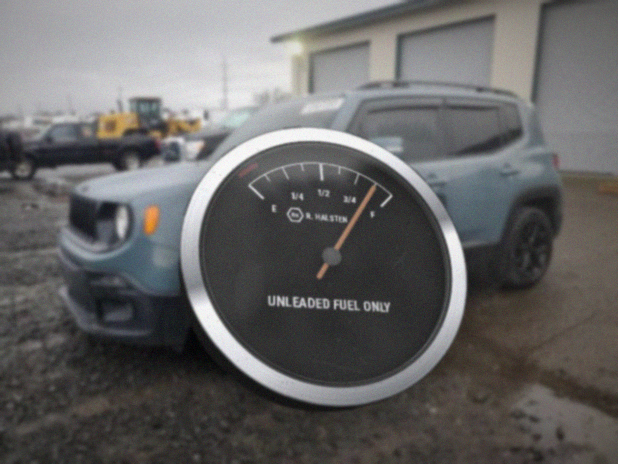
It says value=0.875
